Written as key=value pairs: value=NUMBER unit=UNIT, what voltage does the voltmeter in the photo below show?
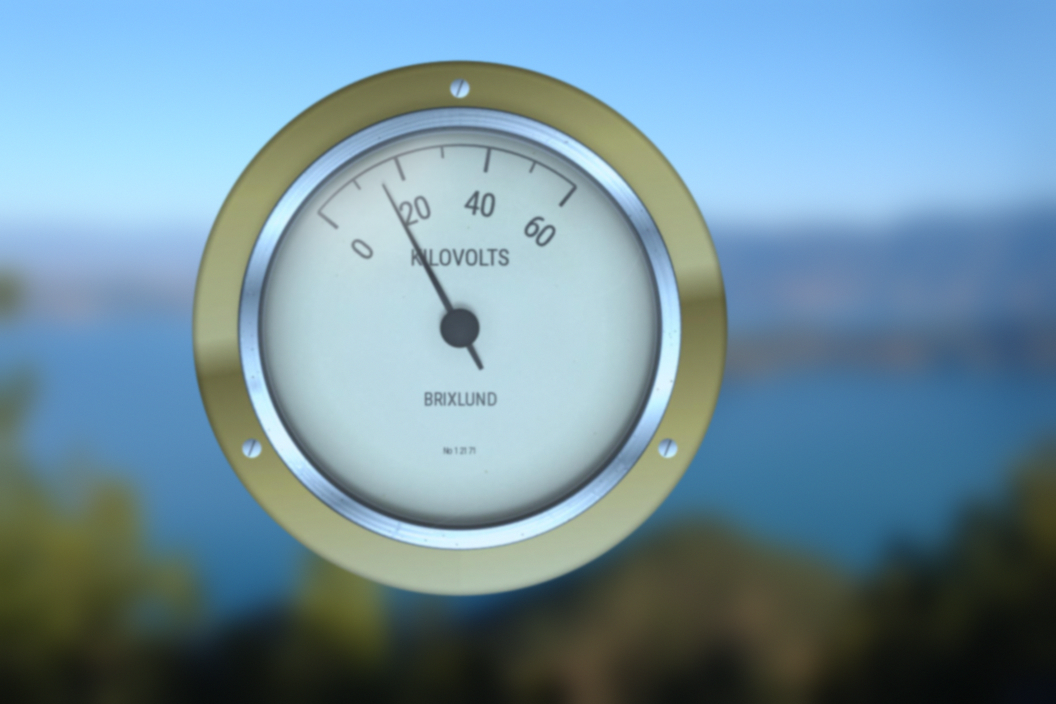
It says value=15 unit=kV
